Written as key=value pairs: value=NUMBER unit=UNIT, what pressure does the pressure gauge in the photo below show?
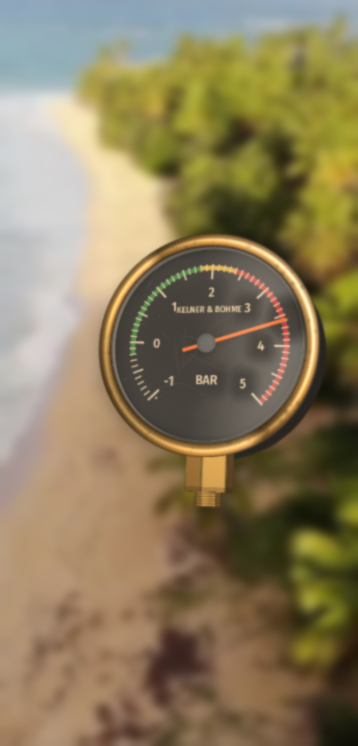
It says value=3.6 unit=bar
